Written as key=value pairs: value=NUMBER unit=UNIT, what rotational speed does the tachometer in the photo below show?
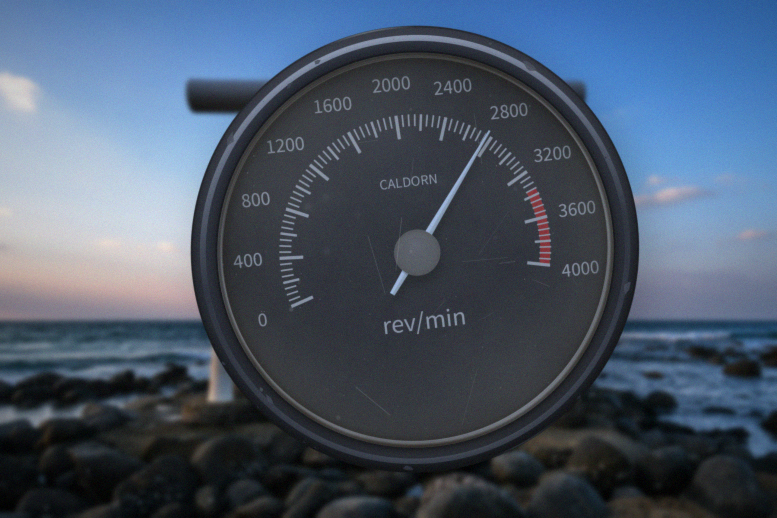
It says value=2750 unit=rpm
